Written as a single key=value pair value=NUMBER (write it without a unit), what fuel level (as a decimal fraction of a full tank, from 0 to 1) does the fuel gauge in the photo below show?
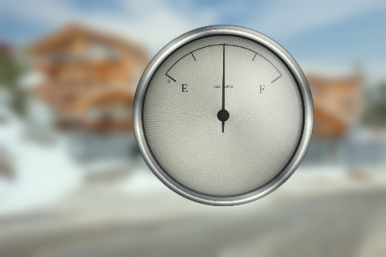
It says value=0.5
